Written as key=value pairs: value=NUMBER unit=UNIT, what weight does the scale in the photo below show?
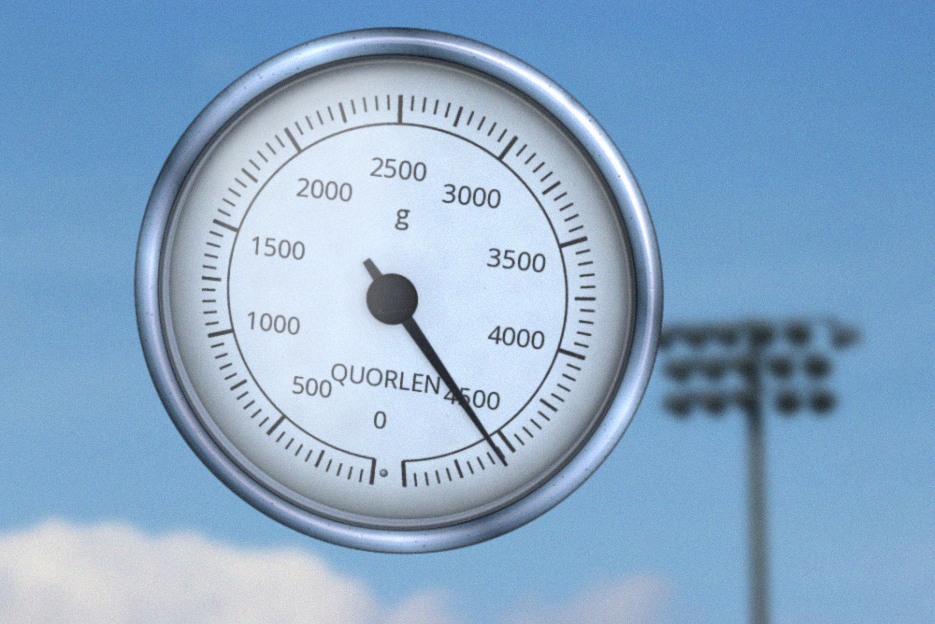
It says value=4550 unit=g
